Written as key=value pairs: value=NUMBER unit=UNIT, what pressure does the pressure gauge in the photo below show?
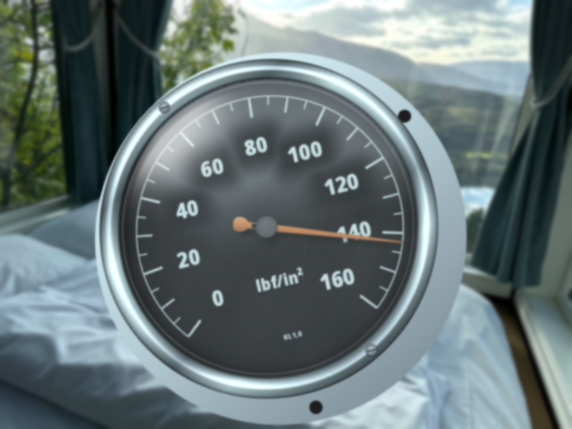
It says value=142.5 unit=psi
